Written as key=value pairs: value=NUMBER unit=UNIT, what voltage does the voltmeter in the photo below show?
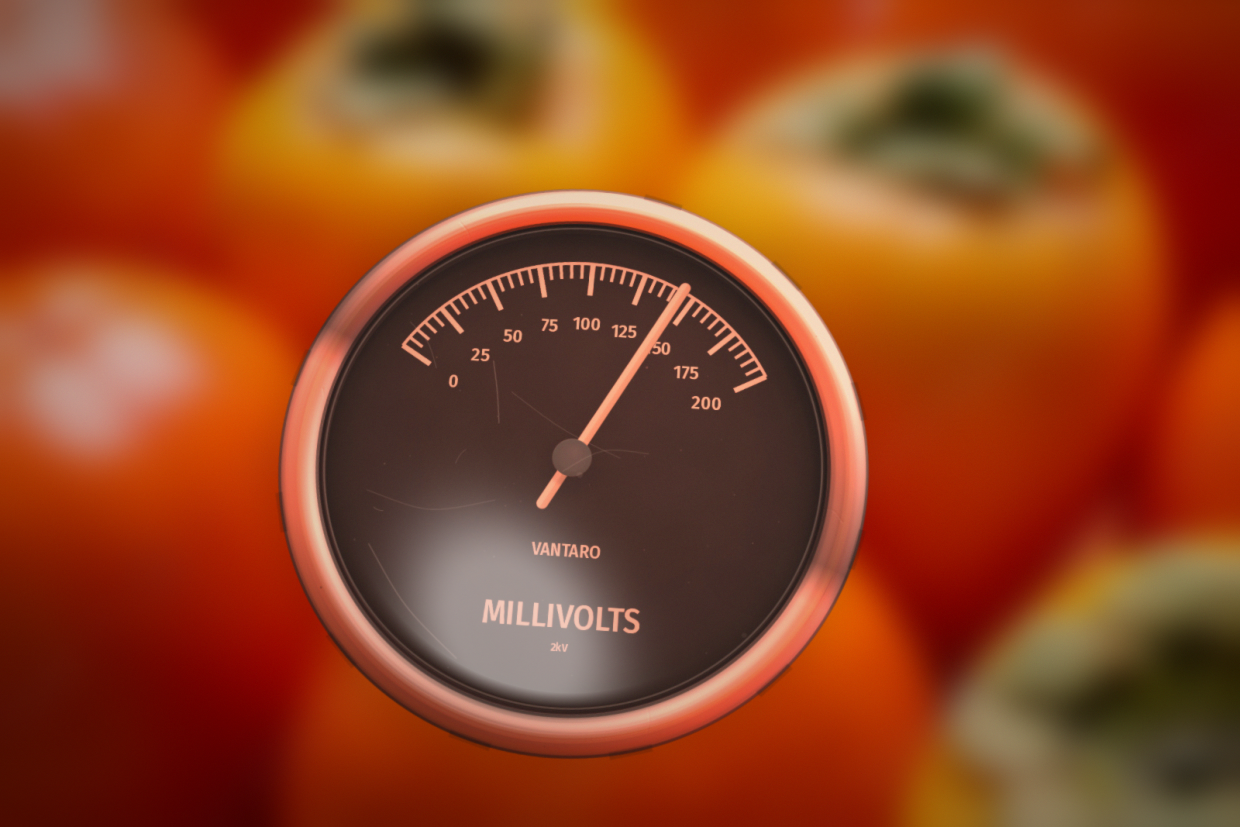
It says value=145 unit=mV
